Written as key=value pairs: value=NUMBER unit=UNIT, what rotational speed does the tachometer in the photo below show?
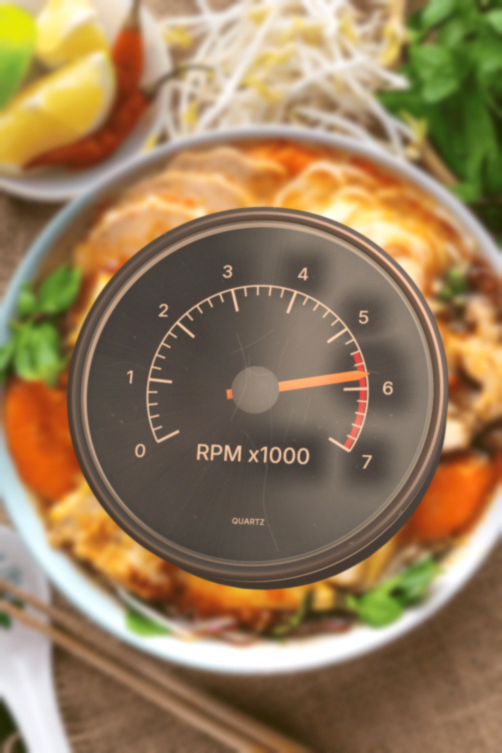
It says value=5800 unit=rpm
